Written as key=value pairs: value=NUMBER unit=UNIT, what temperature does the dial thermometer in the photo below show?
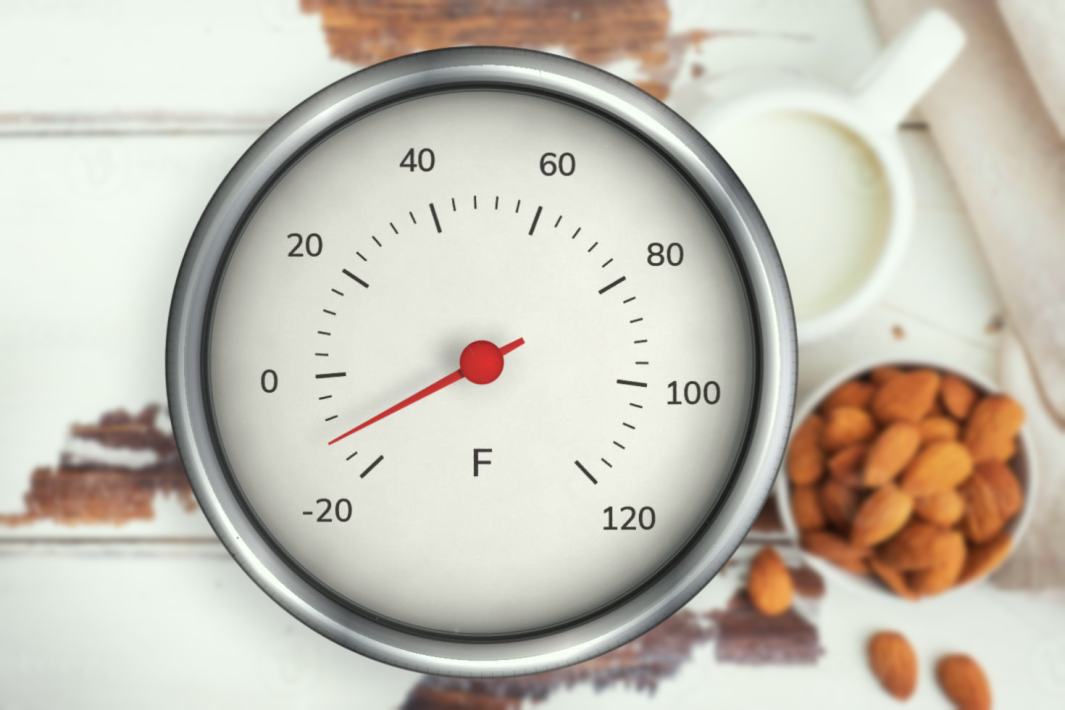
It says value=-12 unit=°F
